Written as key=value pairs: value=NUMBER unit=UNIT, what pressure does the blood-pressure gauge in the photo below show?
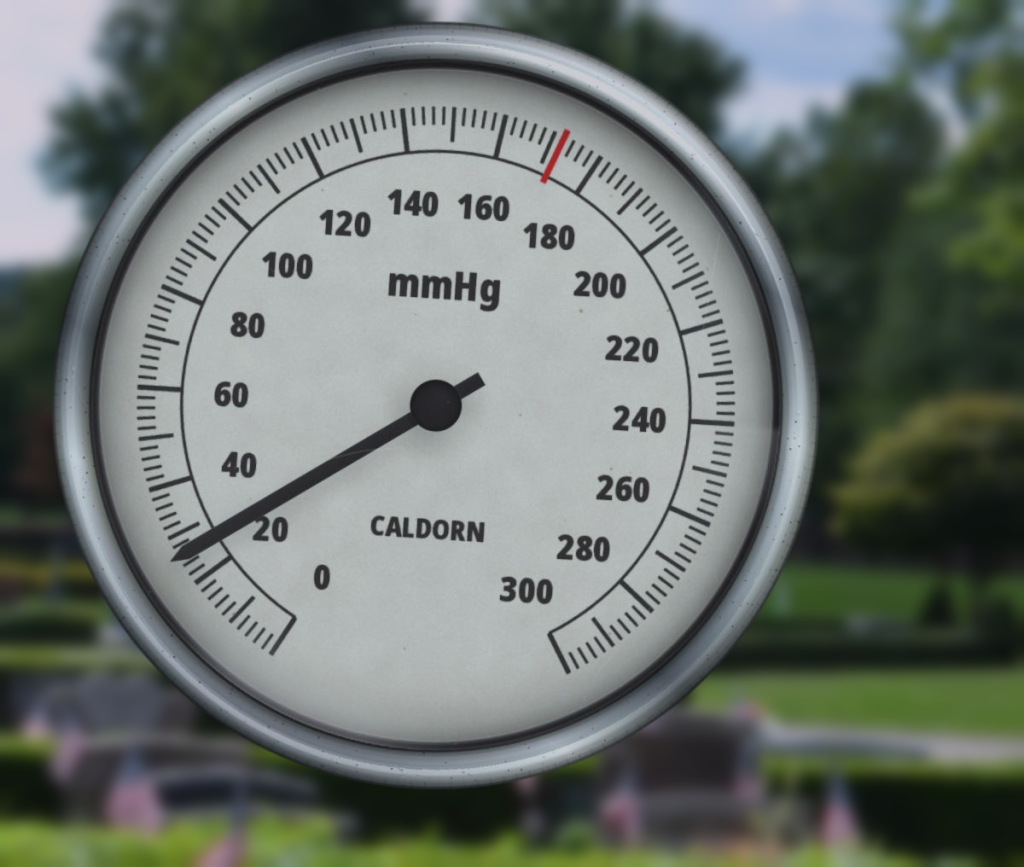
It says value=26 unit=mmHg
